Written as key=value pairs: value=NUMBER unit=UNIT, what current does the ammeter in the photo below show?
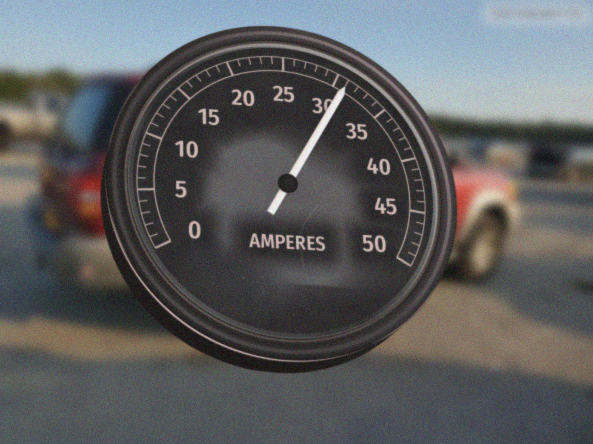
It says value=31 unit=A
